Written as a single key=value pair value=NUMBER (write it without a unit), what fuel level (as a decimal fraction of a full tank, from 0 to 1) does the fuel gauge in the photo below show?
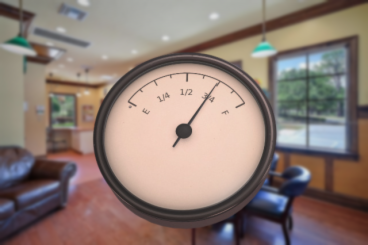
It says value=0.75
